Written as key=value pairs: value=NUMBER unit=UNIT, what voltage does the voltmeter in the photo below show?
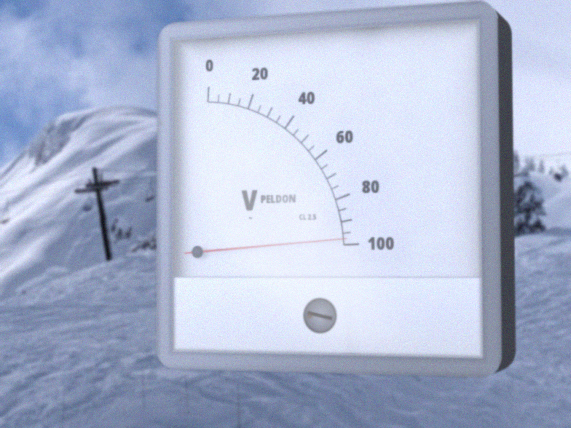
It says value=97.5 unit=V
